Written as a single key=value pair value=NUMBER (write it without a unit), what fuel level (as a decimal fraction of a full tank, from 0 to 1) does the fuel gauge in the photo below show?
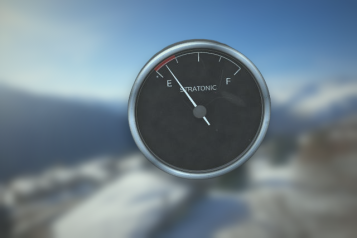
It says value=0.125
